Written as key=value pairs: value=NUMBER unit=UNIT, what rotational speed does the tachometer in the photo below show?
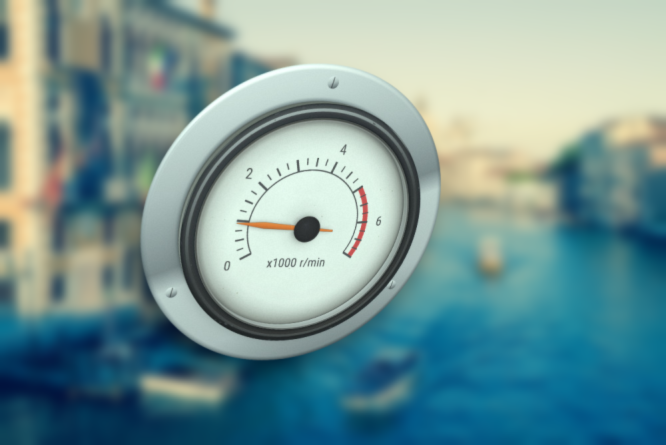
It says value=1000 unit=rpm
